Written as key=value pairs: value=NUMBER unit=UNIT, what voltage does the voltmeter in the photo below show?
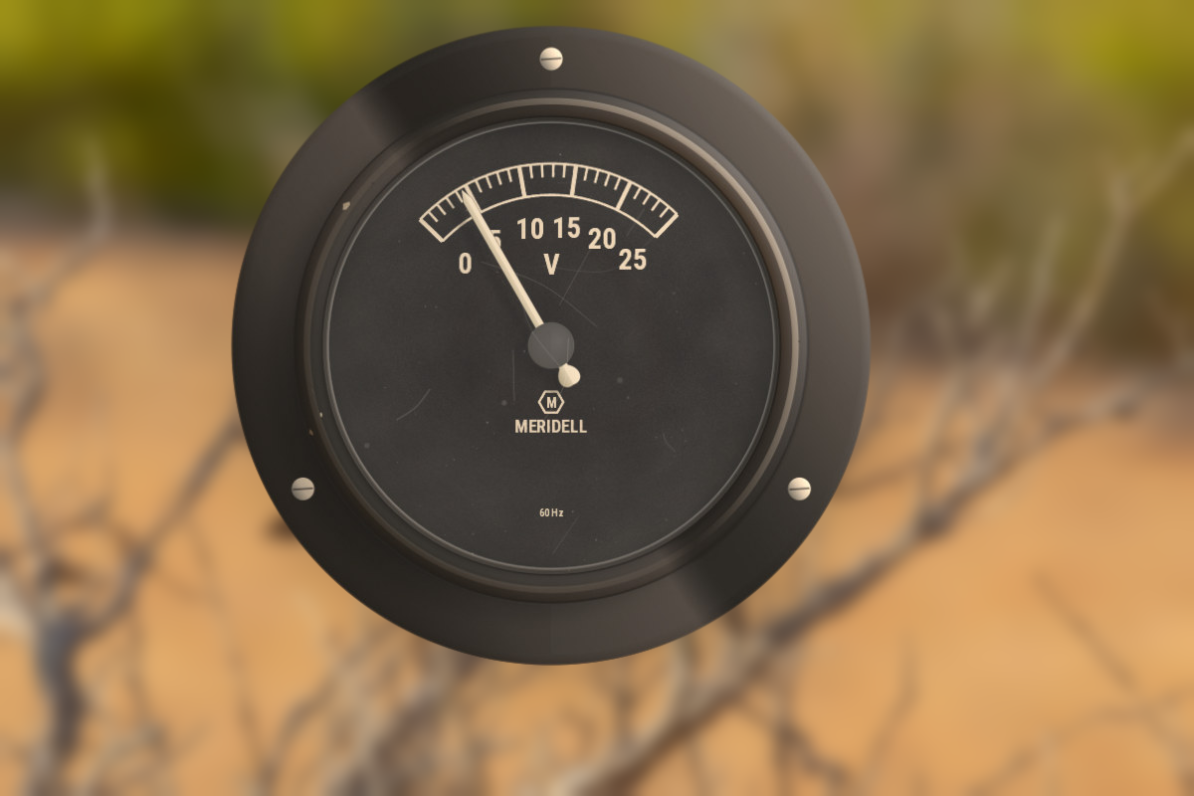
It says value=4.5 unit=V
